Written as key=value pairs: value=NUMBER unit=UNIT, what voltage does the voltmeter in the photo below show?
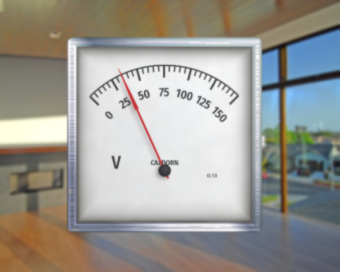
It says value=35 unit=V
